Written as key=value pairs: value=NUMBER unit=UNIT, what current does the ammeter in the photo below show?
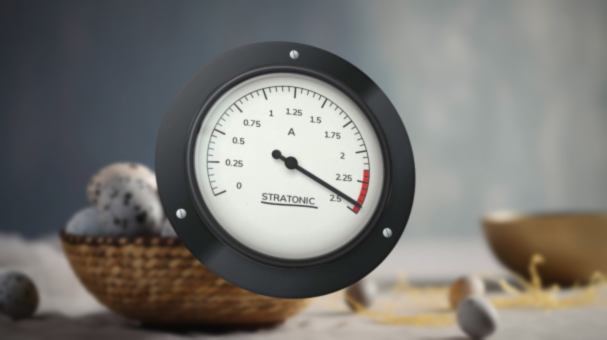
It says value=2.45 unit=A
